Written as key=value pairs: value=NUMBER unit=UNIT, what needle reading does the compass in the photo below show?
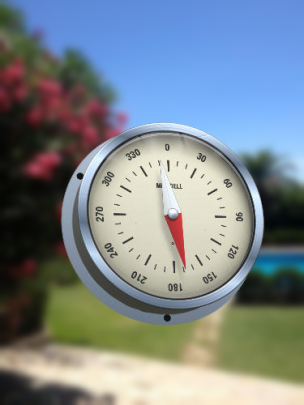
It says value=170 unit=°
